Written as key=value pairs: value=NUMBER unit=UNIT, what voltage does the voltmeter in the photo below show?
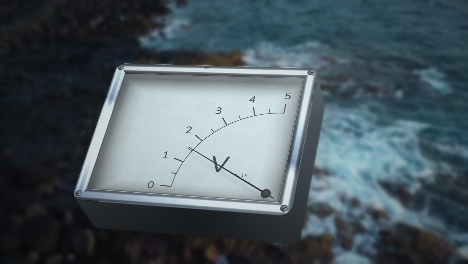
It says value=1.5 unit=V
